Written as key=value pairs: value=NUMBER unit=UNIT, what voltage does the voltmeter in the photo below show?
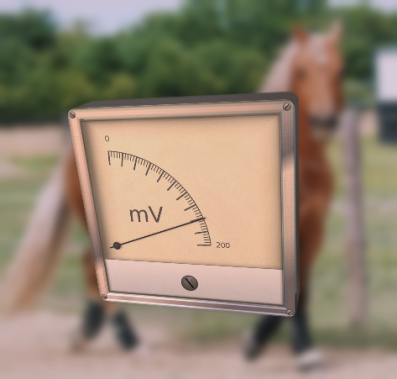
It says value=160 unit=mV
